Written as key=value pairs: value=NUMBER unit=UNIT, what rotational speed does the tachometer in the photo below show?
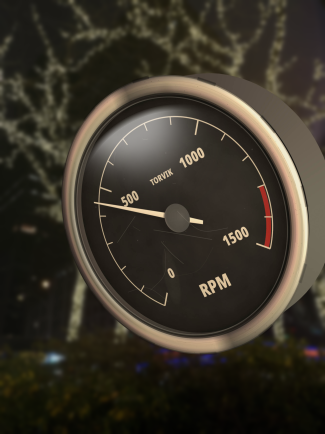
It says value=450 unit=rpm
